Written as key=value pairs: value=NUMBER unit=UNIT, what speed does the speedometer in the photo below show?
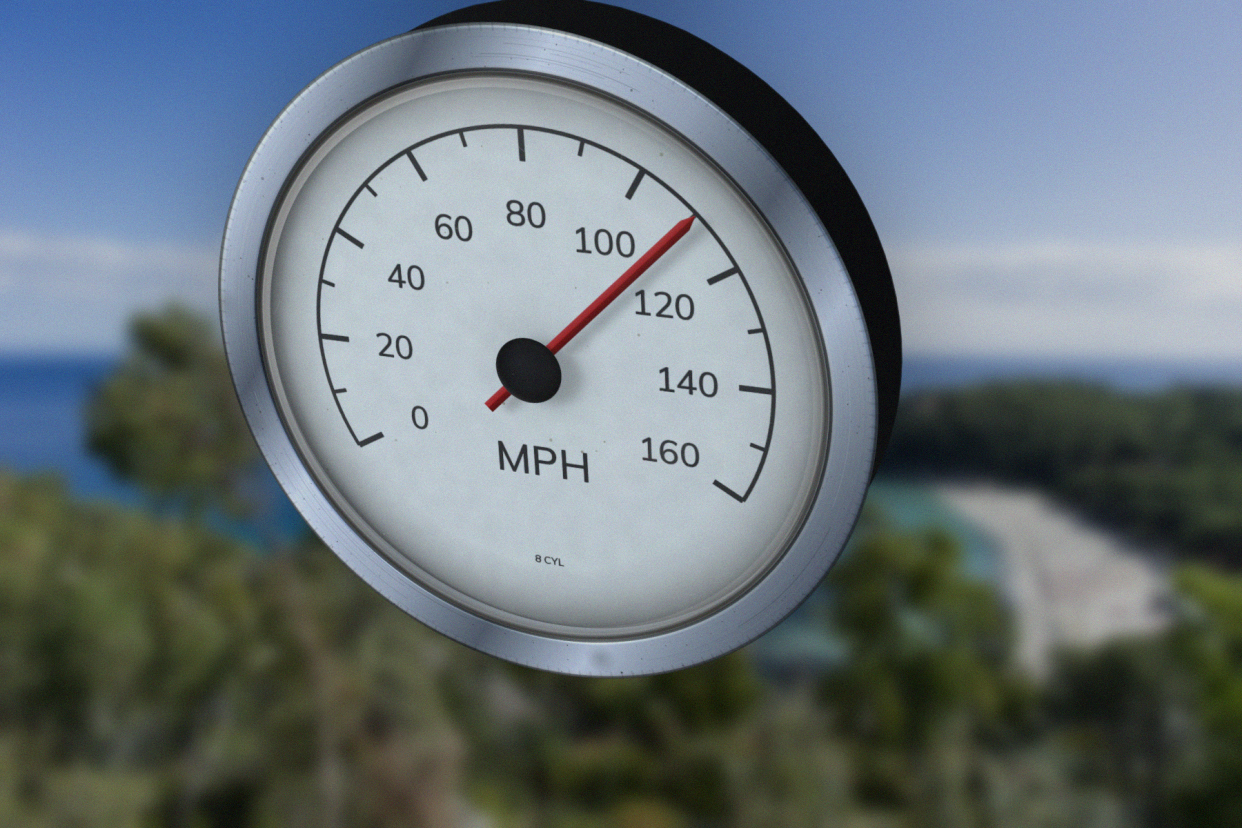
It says value=110 unit=mph
